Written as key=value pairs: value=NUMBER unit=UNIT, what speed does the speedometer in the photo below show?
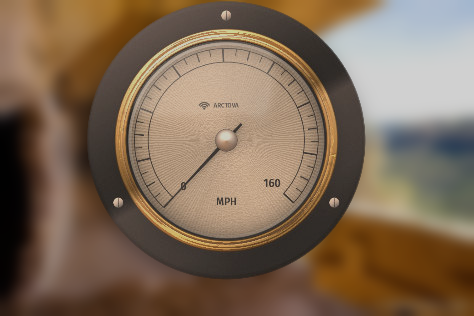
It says value=0 unit=mph
